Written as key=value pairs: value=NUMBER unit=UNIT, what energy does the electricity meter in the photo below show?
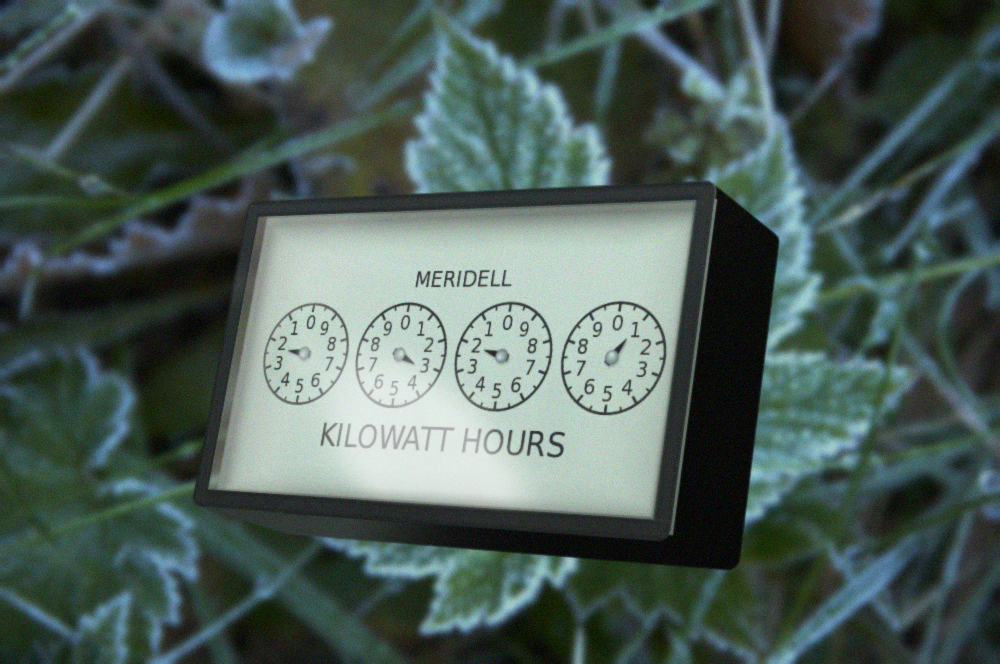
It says value=2321 unit=kWh
